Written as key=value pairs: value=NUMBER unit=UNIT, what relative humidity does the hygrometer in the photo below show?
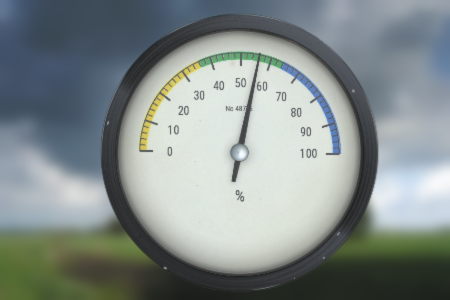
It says value=56 unit=%
